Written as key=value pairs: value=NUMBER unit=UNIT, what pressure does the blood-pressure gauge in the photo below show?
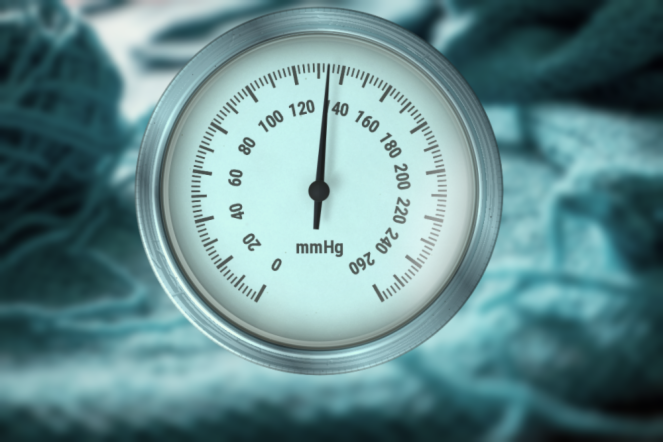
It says value=134 unit=mmHg
